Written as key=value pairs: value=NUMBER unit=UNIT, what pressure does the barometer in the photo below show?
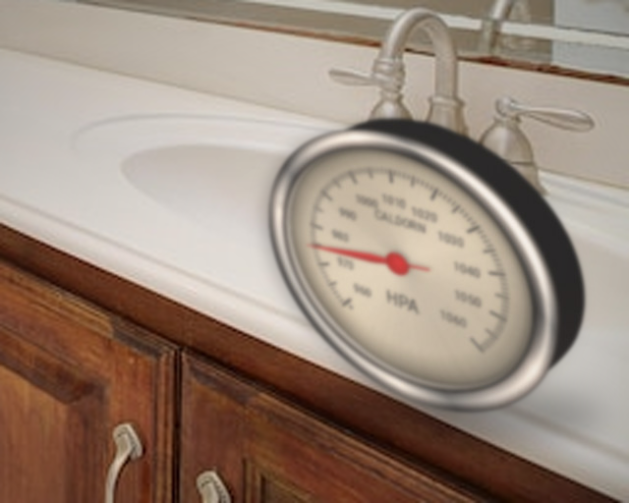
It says value=975 unit=hPa
